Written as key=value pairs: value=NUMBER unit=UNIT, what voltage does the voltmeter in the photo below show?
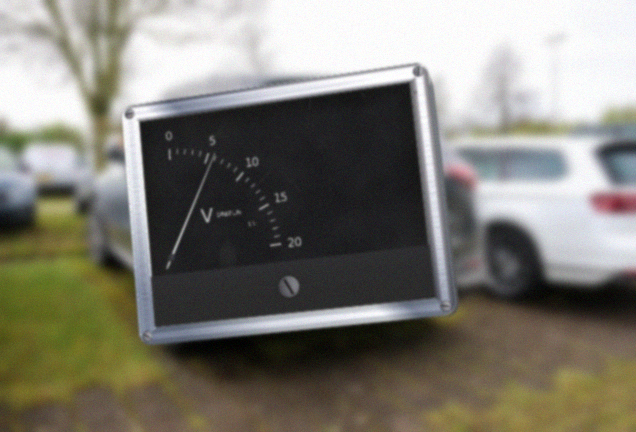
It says value=6 unit=V
